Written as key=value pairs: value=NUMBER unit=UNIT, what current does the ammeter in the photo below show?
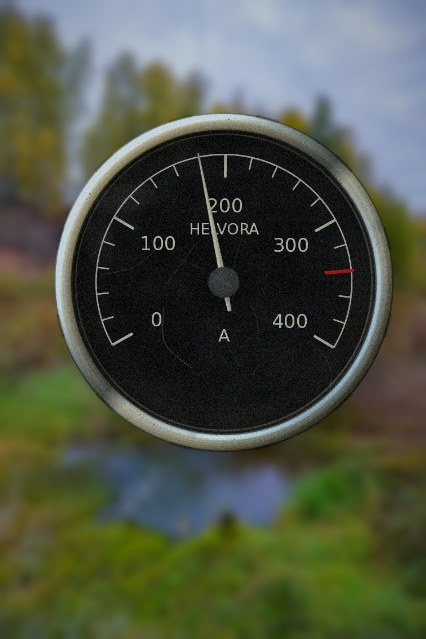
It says value=180 unit=A
